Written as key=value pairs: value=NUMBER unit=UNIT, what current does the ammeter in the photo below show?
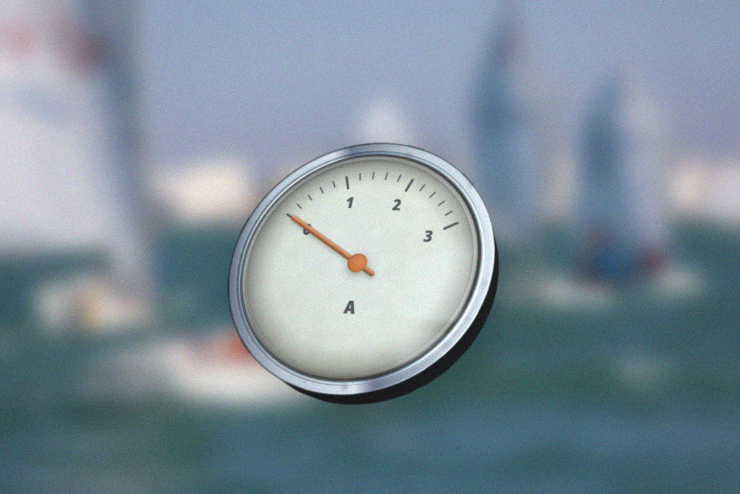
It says value=0 unit=A
